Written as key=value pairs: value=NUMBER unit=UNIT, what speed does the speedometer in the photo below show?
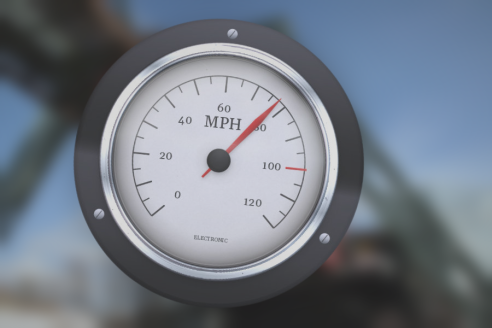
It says value=77.5 unit=mph
